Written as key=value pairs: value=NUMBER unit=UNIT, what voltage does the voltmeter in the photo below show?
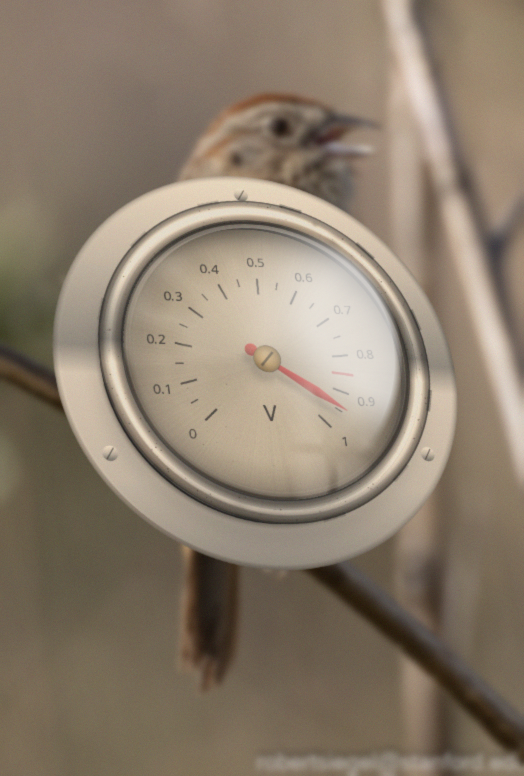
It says value=0.95 unit=V
